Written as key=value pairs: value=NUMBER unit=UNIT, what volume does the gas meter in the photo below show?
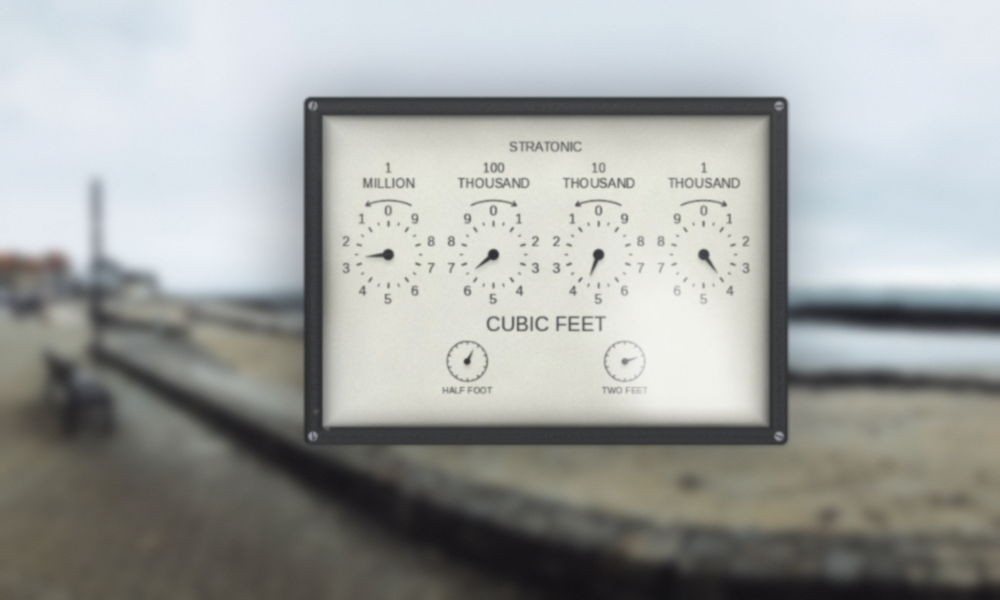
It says value=264400 unit=ft³
